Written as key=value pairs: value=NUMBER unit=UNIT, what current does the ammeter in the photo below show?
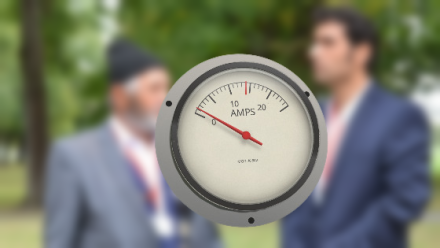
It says value=1 unit=A
